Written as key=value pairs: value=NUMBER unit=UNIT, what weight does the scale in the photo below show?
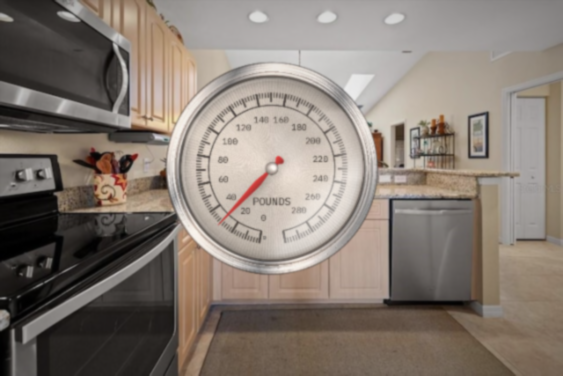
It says value=30 unit=lb
